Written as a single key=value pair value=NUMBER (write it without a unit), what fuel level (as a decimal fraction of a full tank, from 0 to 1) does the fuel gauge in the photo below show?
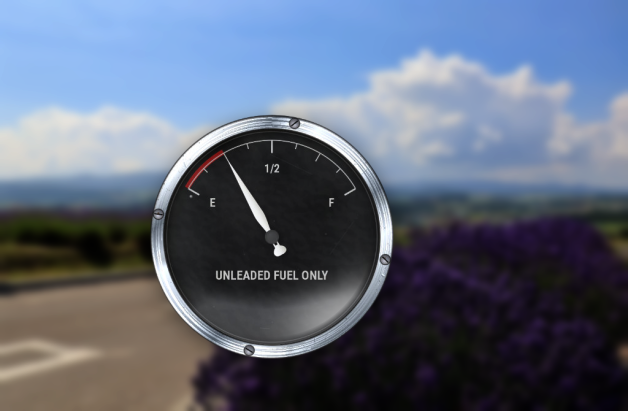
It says value=0.25
